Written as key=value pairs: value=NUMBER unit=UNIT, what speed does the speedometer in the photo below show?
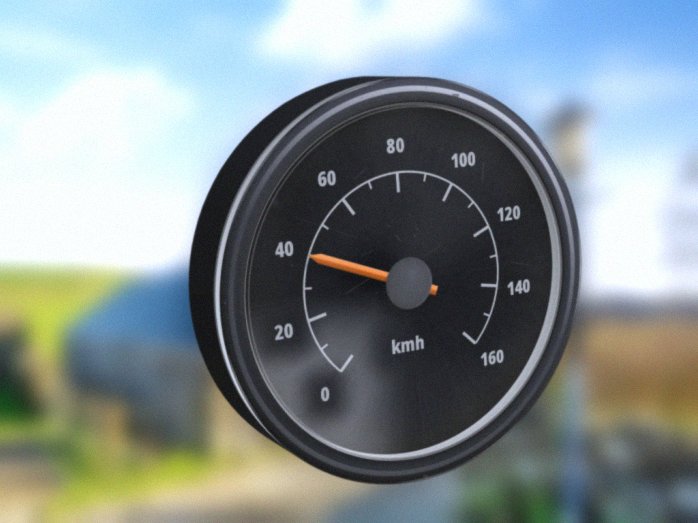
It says value=40 unit=km/h
